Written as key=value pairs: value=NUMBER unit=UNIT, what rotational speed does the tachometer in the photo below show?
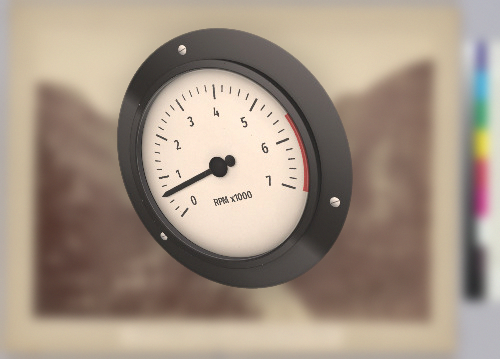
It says value=600 unit=rpm
